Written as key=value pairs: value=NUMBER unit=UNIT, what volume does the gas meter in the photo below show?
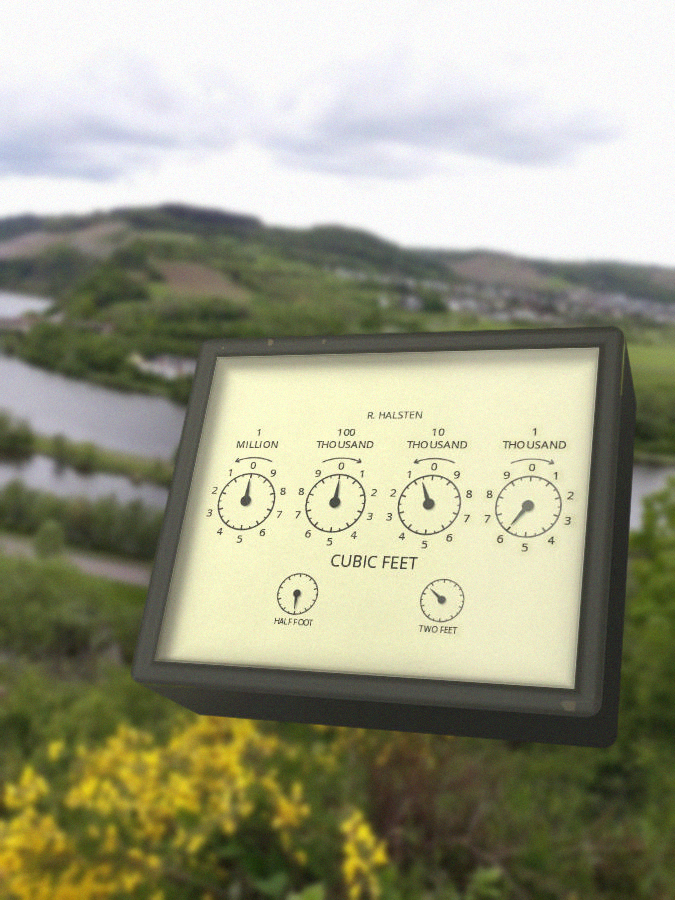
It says value=600 unit=ft³
